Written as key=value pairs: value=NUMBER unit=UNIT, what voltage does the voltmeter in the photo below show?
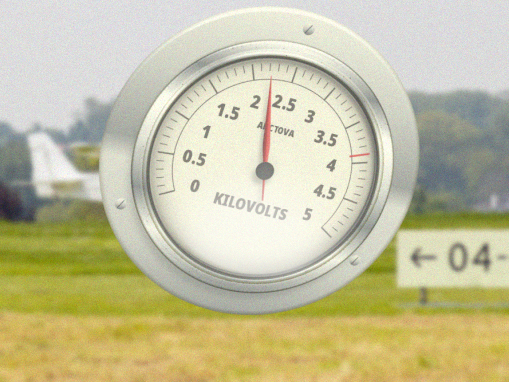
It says value=2.2 unit=kV
